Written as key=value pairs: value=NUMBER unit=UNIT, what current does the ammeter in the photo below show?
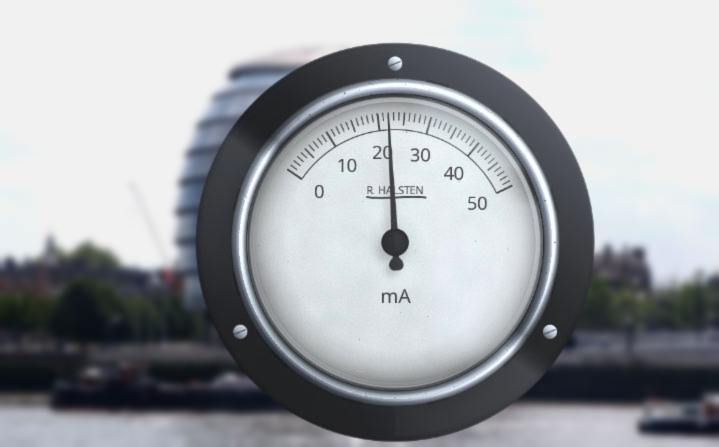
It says value=22 unit=mA
